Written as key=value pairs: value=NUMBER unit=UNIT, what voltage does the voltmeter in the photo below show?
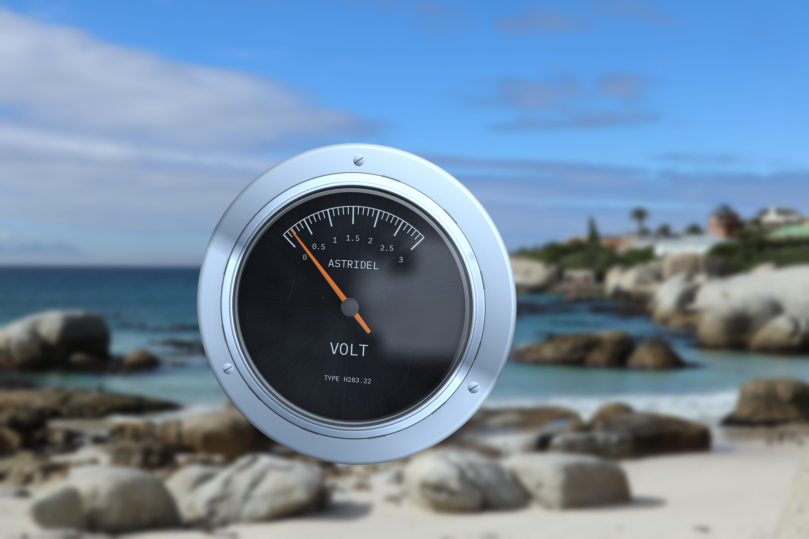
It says value=0.2 unit=V
